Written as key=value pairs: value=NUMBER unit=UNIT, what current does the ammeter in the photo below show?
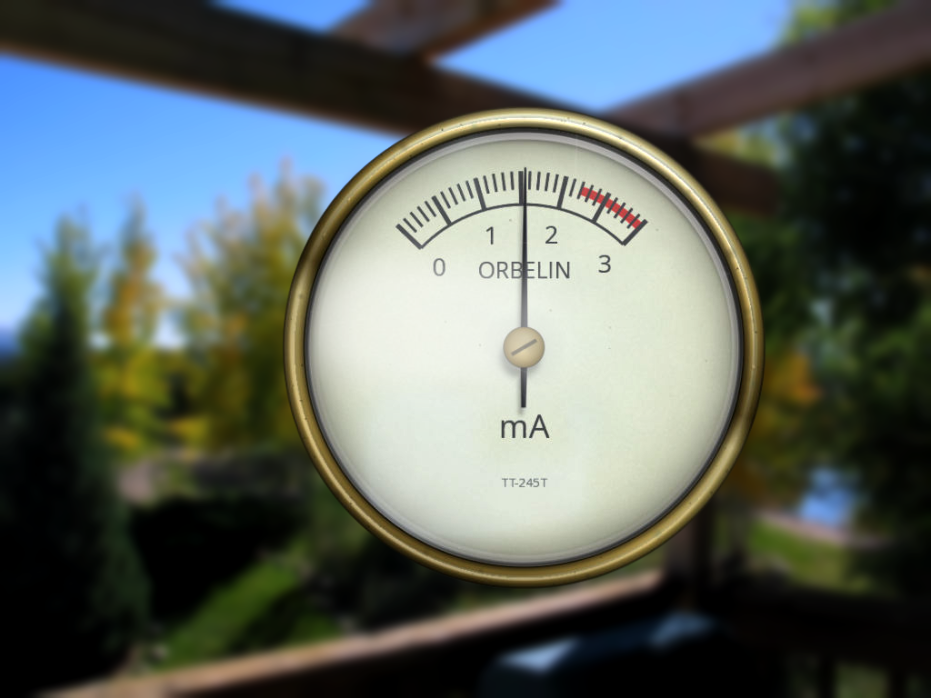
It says value=1.55 unit=mA
